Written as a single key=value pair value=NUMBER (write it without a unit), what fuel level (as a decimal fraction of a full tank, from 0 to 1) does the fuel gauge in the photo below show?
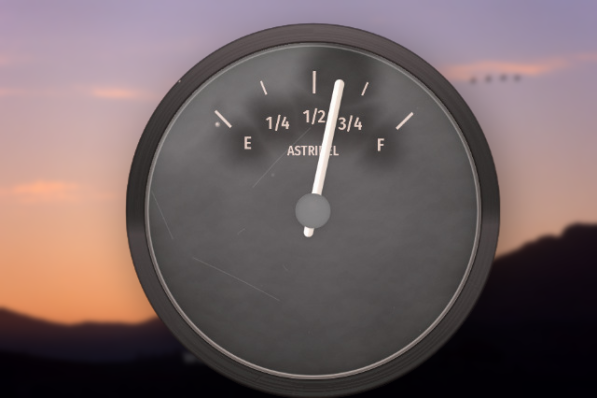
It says value=0.625
